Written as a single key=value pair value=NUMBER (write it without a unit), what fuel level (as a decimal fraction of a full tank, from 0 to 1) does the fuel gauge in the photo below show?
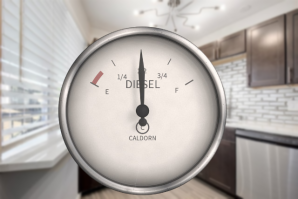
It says value=0.5
